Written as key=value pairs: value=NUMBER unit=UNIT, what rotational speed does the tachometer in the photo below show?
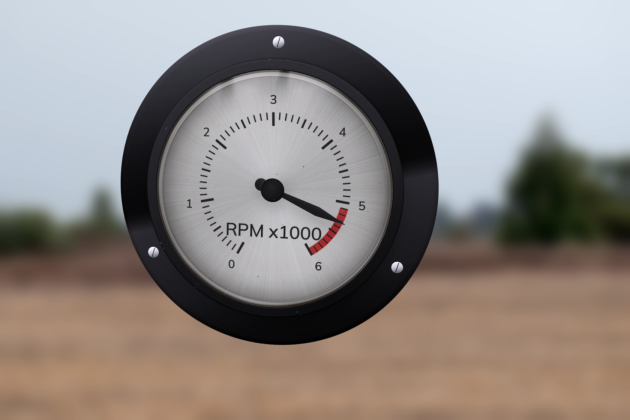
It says value=5300 unit=rpm
